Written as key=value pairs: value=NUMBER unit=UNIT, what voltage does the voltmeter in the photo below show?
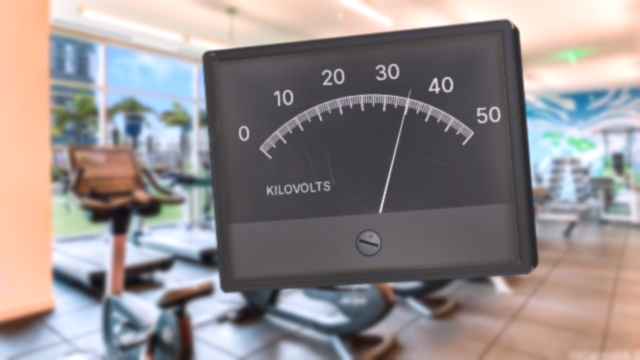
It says value=35 unit=kV
